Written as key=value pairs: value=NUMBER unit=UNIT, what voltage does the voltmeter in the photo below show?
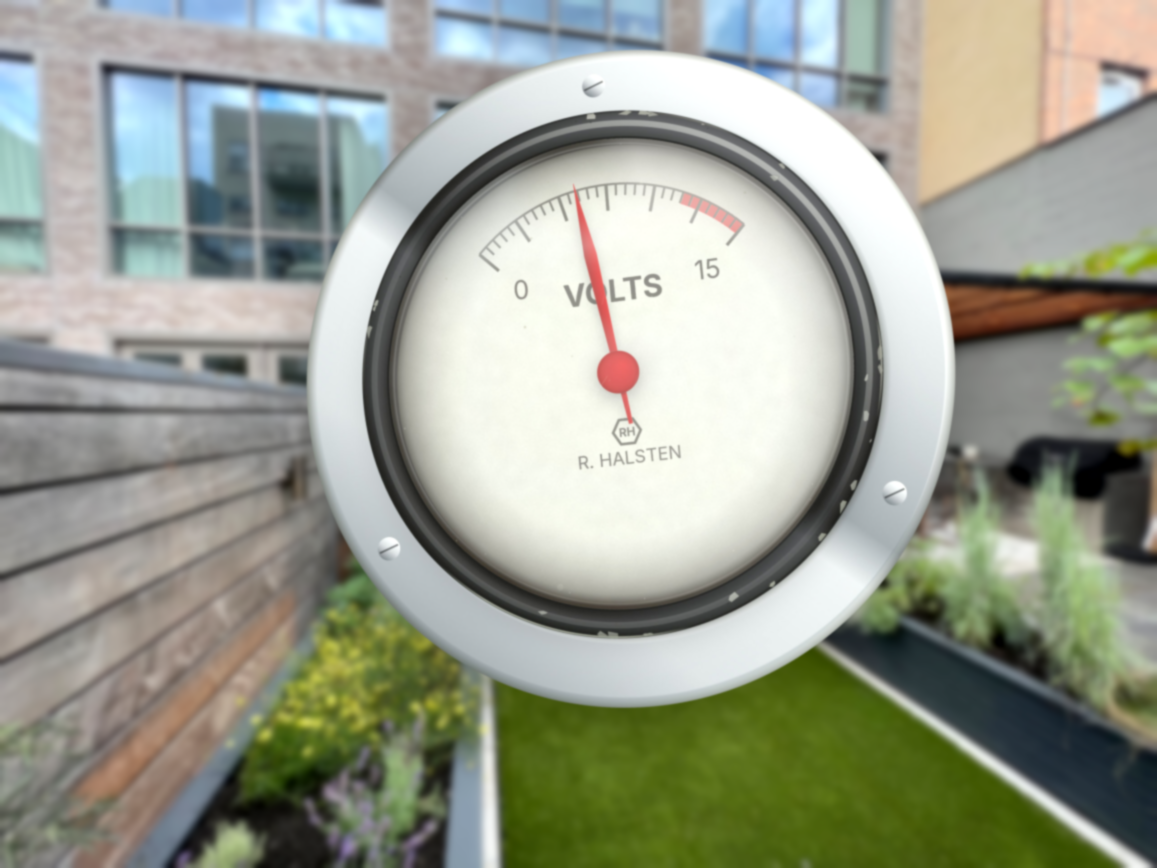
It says value=6 unit=V
